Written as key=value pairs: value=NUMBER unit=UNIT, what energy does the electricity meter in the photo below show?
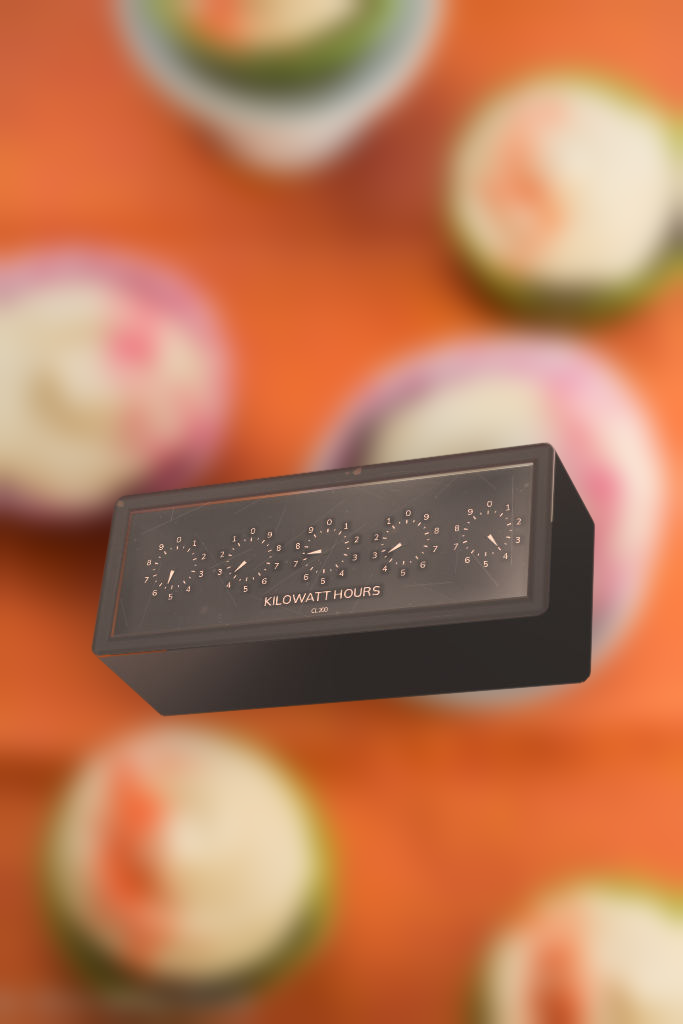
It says value=53734 unit=kWh
